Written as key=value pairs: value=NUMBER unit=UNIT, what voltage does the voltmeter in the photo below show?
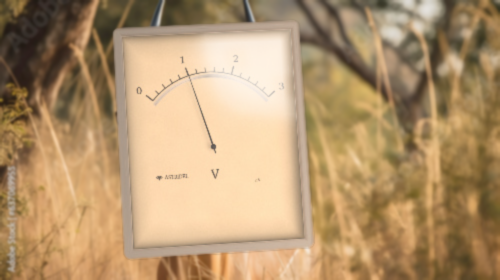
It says value=1 unit=V
